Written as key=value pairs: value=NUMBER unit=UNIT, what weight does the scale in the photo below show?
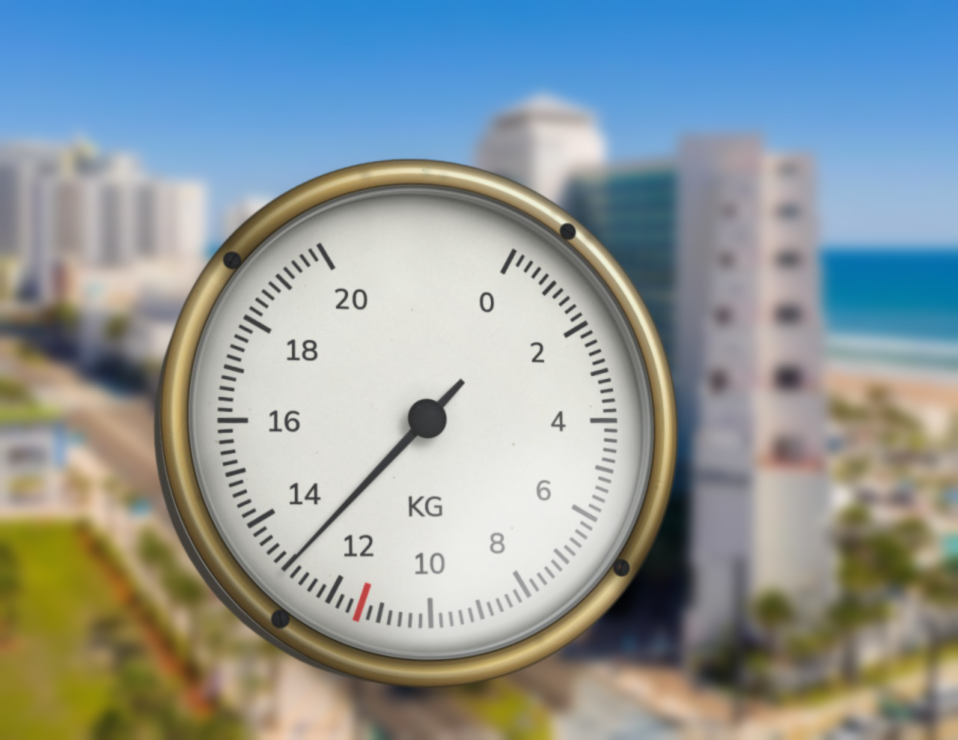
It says value=13 unit=kg
